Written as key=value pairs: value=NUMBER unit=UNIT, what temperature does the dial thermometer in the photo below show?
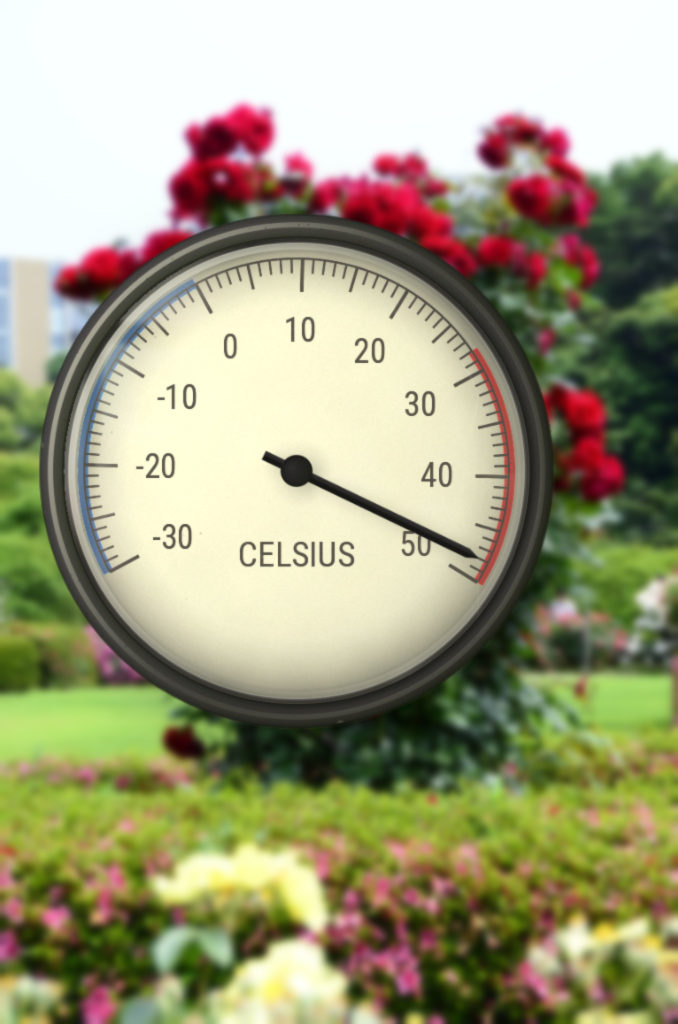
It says value=48 unit=°C
